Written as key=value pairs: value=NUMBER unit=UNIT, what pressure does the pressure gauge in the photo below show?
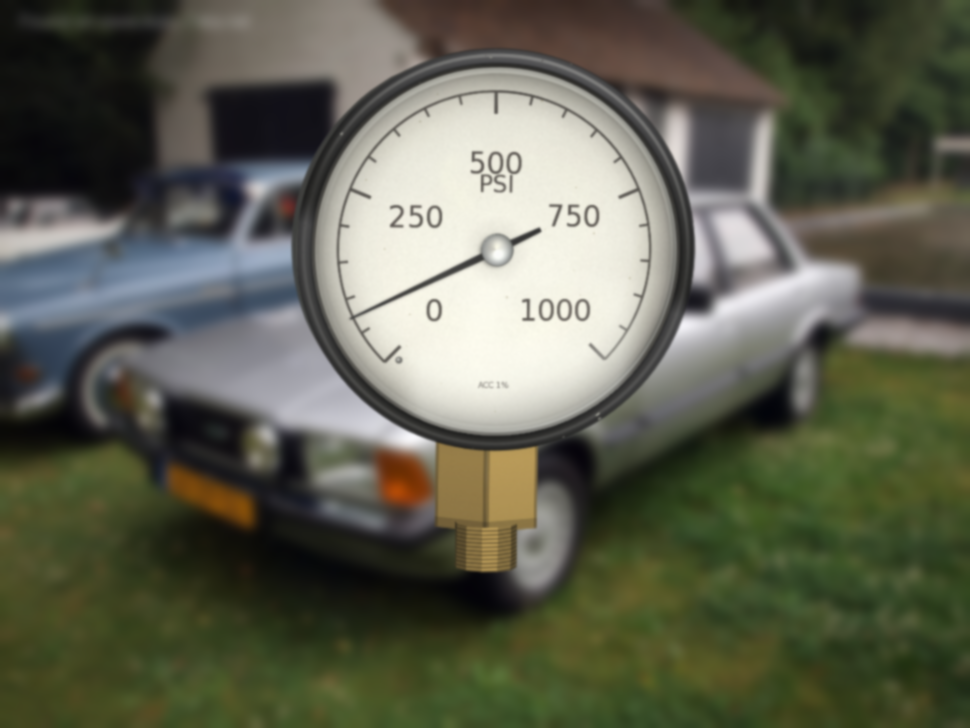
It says value=75 unit=psi
